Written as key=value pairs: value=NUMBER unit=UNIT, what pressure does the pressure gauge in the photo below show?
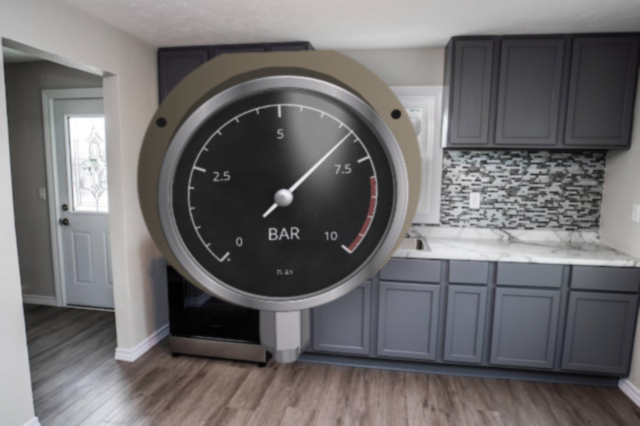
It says value=6.75 unit=bar
